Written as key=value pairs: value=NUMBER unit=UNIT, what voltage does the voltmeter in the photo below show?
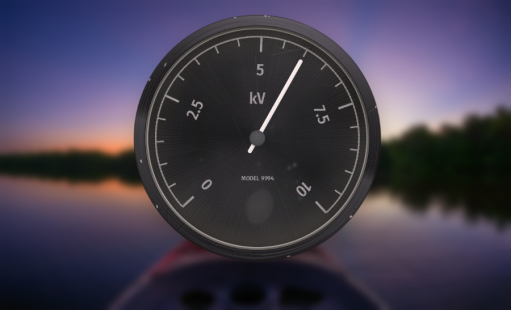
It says value=6 unit=kV
